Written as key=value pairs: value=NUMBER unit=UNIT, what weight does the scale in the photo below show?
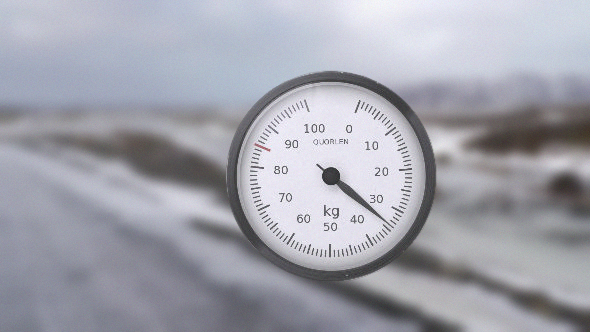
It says value=34 unit=kg
